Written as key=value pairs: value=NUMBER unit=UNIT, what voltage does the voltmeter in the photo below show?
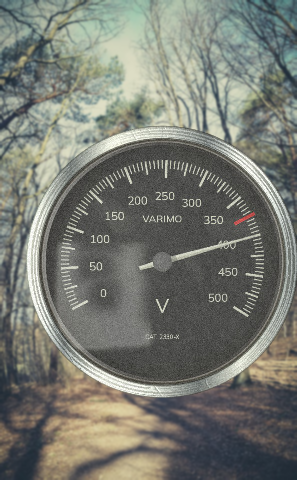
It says value=400 unit=V
